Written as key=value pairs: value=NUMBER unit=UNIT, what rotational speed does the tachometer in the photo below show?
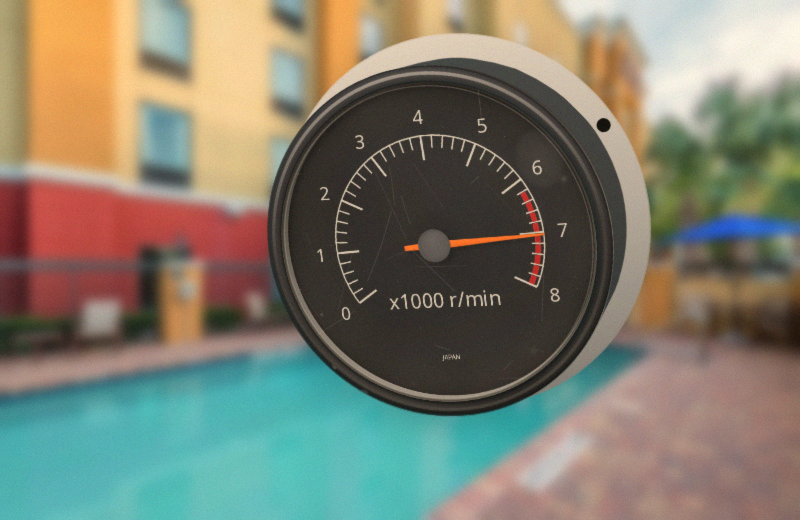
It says value=7000 unit=rpm
